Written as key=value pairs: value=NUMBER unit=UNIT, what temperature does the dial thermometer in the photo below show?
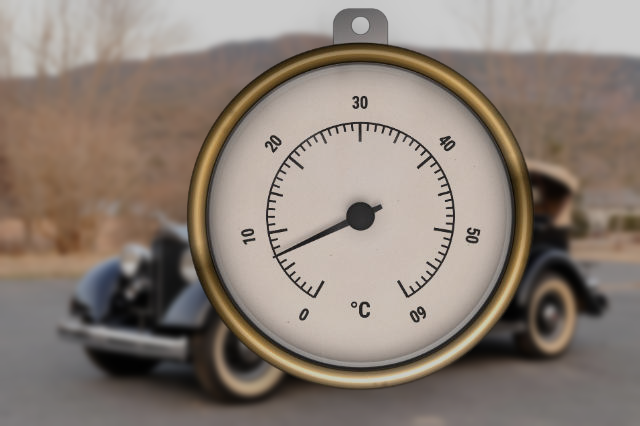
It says value=7 unit=°C
